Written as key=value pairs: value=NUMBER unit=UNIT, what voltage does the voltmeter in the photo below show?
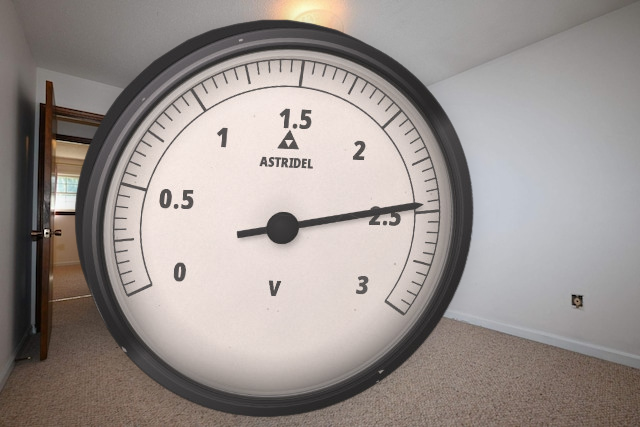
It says value=2.45 unit=V
